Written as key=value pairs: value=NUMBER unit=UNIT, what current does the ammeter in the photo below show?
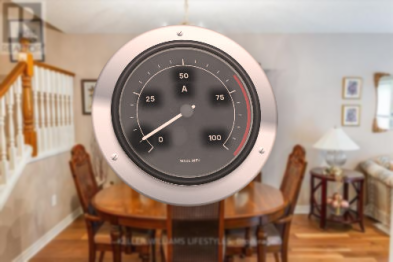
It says value=5 unit=A
